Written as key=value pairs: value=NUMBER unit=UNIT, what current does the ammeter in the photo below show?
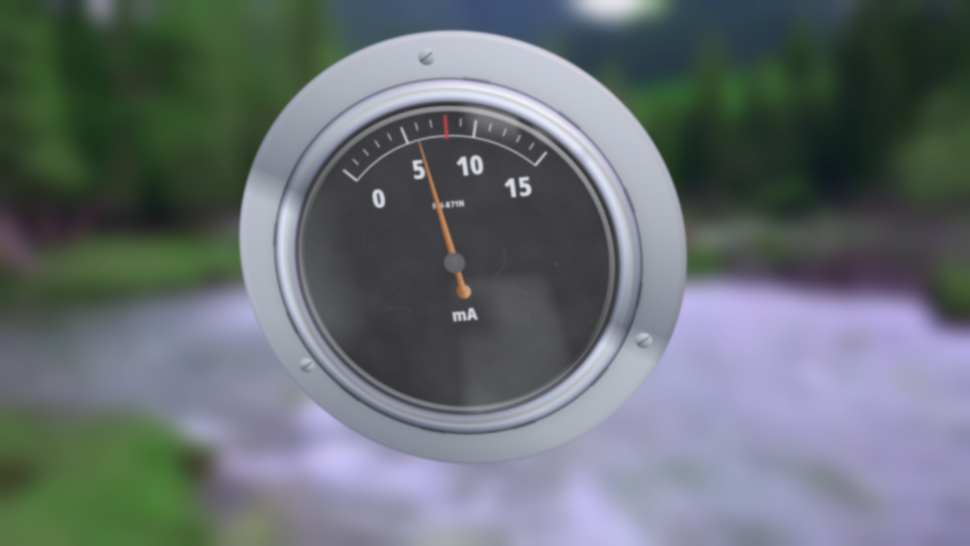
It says value=6 unit=mA
